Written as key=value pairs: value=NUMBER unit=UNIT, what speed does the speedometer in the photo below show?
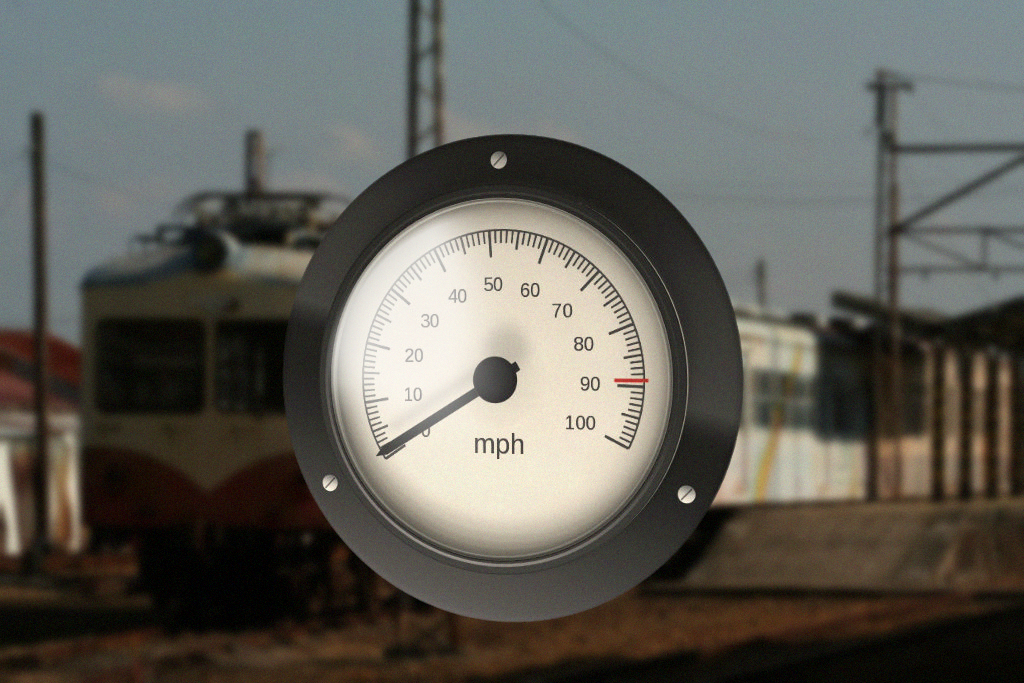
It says value=1 unit=mph
